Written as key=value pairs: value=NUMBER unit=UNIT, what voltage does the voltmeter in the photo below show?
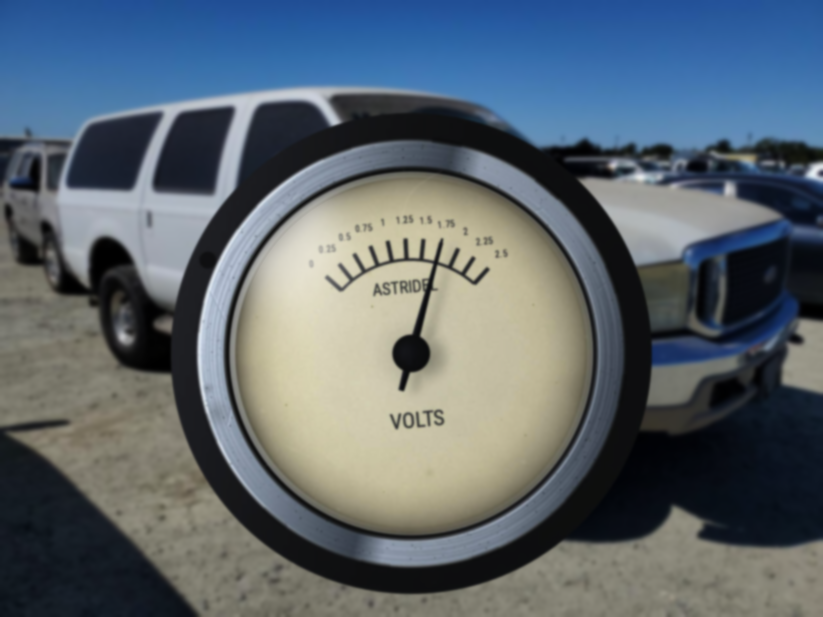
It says value=1.75 unit=V
